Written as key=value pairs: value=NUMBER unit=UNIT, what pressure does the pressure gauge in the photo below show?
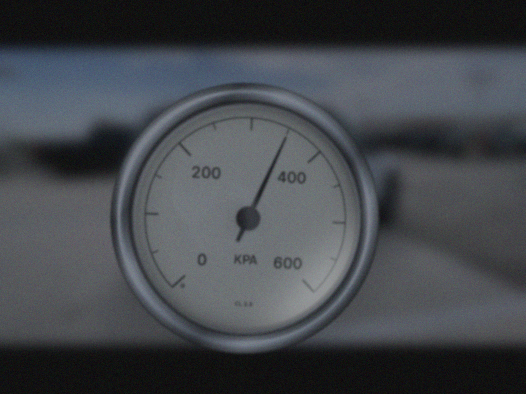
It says value=350 unit=kPa
